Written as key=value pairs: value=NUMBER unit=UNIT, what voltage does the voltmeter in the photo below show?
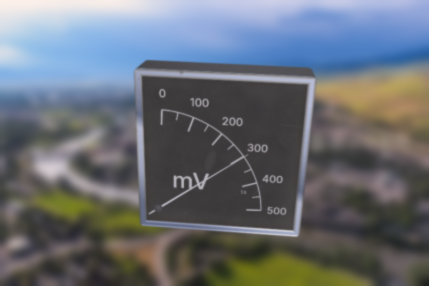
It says value=300 unit=mV
